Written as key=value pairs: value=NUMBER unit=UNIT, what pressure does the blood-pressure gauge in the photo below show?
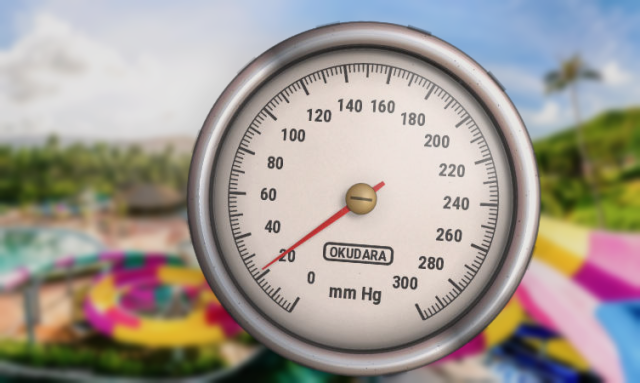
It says value=22 unit=mmHg
